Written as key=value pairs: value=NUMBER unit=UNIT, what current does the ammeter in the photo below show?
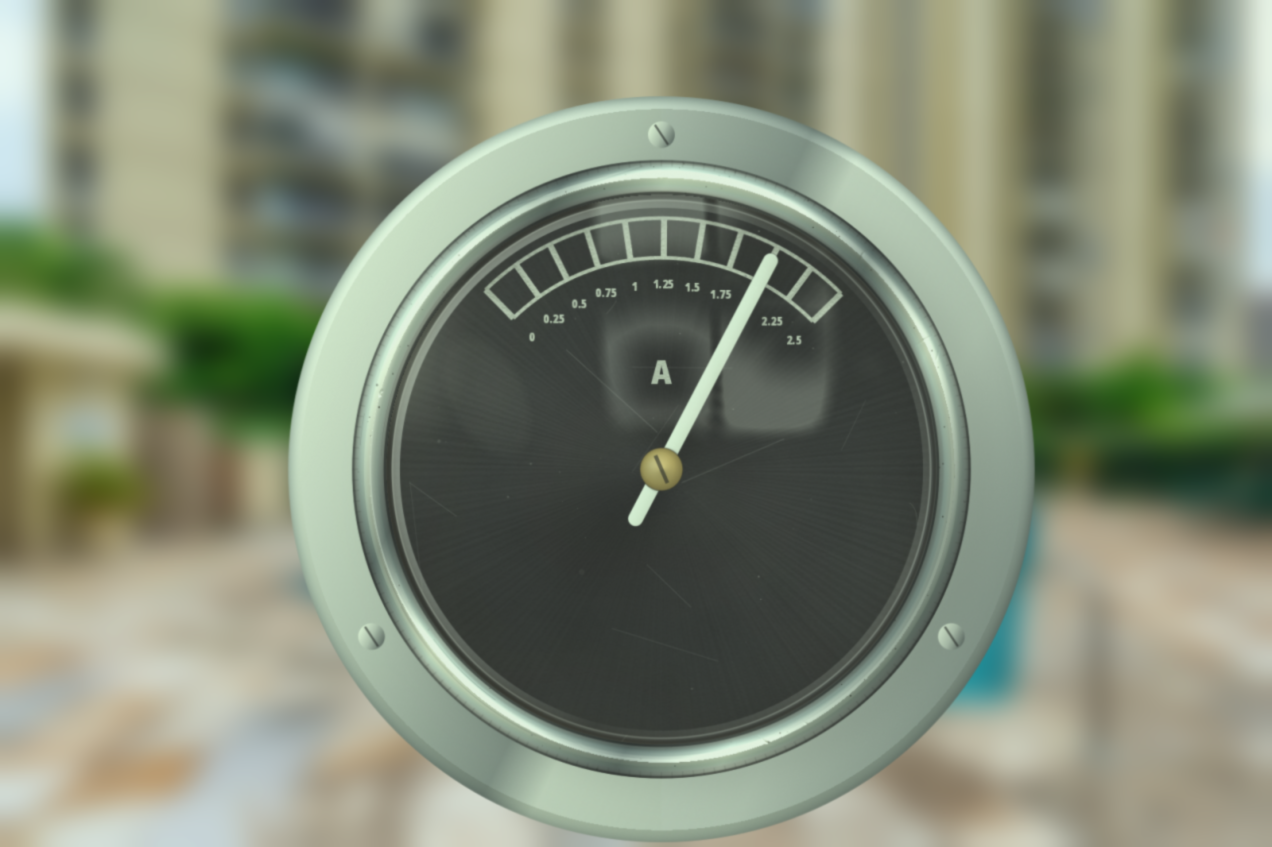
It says value=2 unit=A
